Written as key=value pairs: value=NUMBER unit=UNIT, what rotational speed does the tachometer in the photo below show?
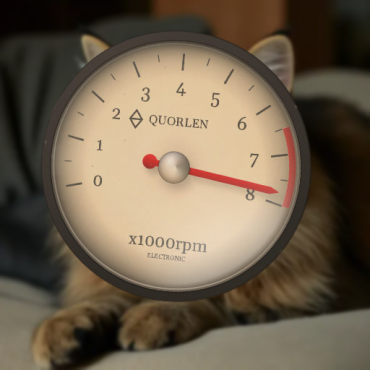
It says value=7750 unit=rpm
